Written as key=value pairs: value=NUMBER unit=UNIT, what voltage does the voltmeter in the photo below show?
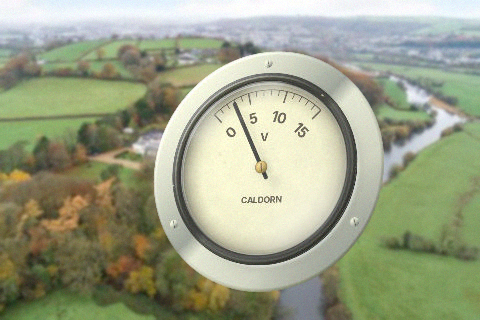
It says value=3 unit=V
